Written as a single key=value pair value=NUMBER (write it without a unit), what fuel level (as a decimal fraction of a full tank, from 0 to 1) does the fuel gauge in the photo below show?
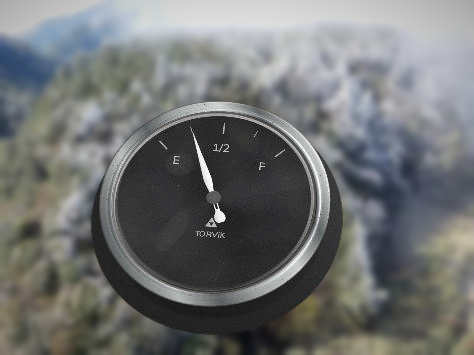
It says value=0.25
